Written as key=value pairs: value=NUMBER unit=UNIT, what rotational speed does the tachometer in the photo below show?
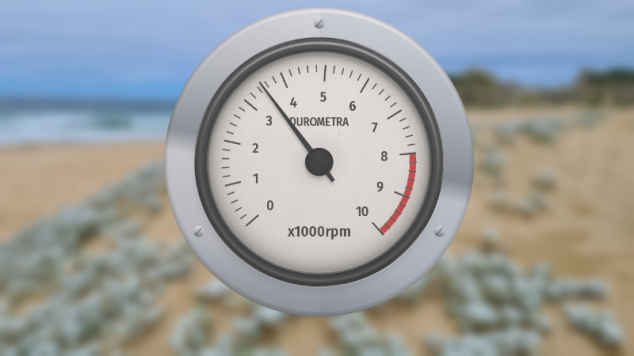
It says value=3500 unit=rpm
